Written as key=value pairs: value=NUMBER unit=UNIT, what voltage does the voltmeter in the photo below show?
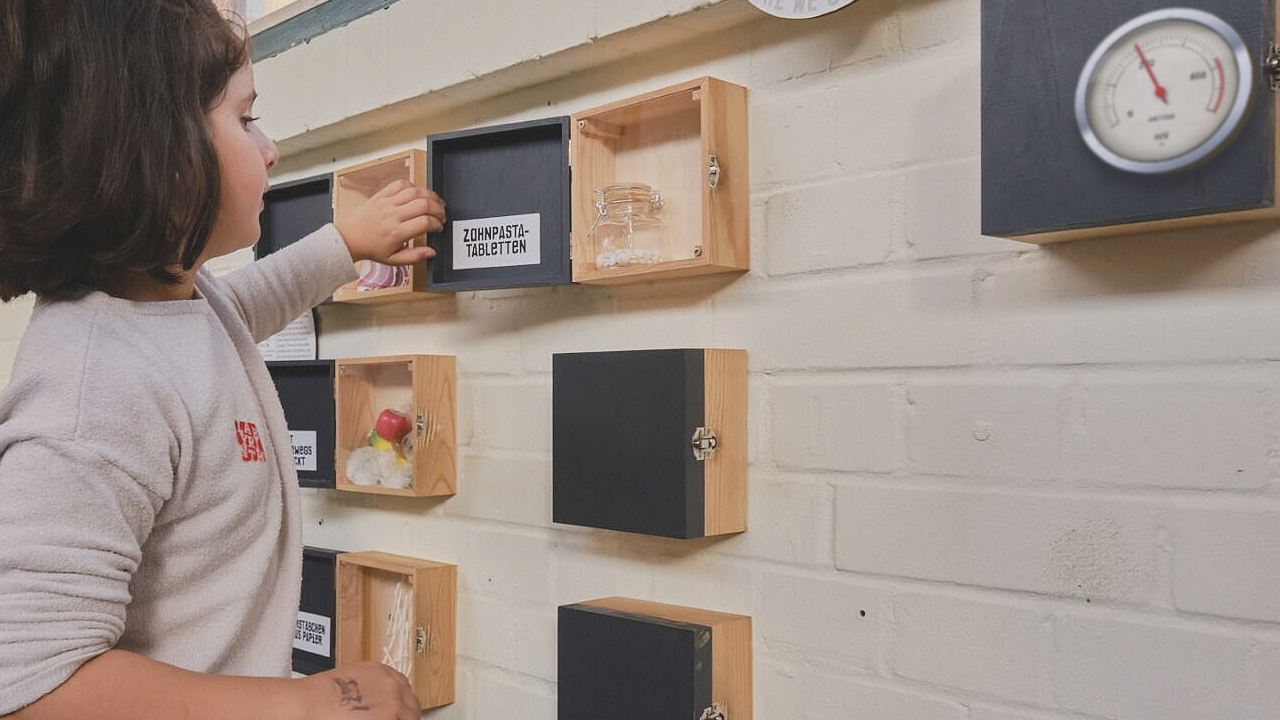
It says value=200 unit=mV
